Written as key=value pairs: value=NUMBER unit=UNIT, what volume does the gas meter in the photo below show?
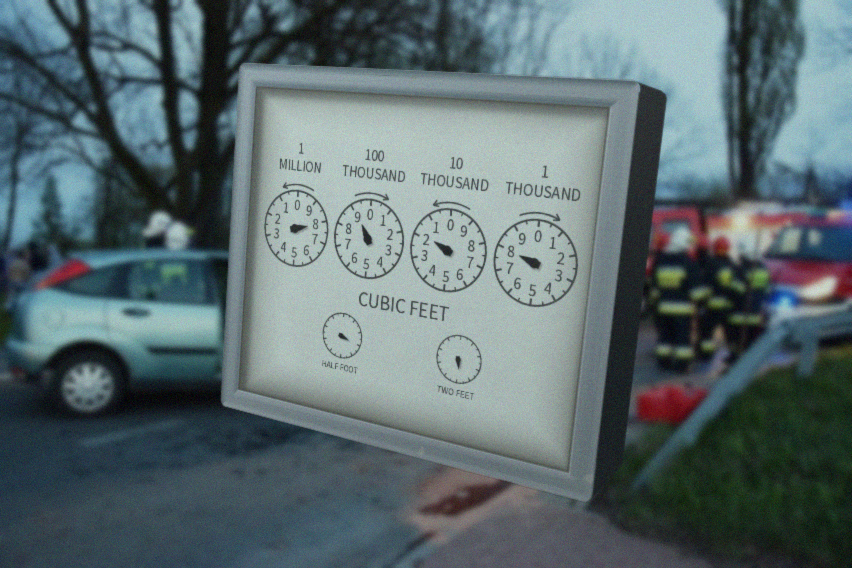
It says value=791800 unit=ft³
